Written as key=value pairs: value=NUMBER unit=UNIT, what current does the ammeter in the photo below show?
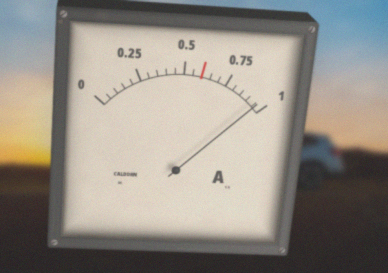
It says value=0.95 unit=A
